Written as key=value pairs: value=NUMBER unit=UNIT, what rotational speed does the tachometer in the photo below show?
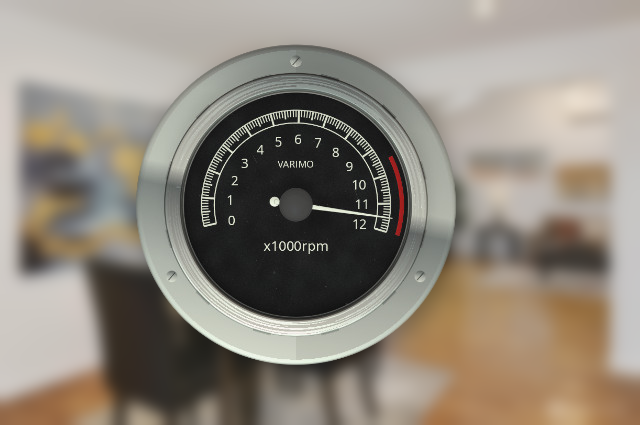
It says value=11500 unit=rpm
